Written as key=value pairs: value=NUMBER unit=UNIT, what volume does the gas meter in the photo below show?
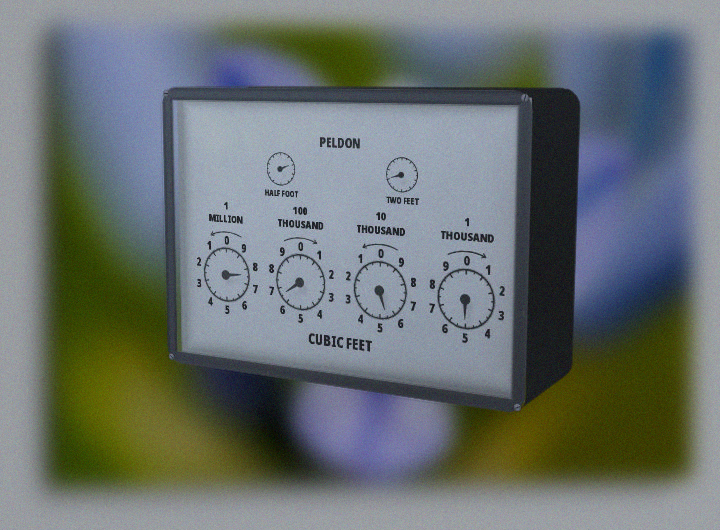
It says value=765500 unit=ft³
